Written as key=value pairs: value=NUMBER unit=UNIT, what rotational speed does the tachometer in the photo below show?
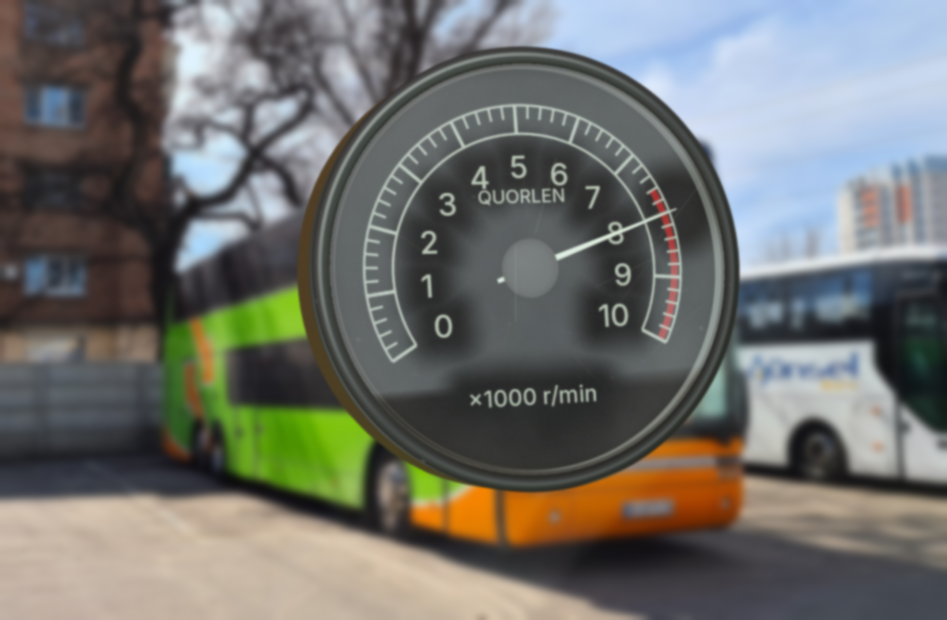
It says value=8000 unit=rpm
